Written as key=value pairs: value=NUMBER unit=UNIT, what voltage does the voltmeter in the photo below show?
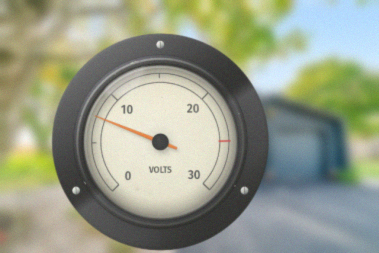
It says value=7.5 unit=V
